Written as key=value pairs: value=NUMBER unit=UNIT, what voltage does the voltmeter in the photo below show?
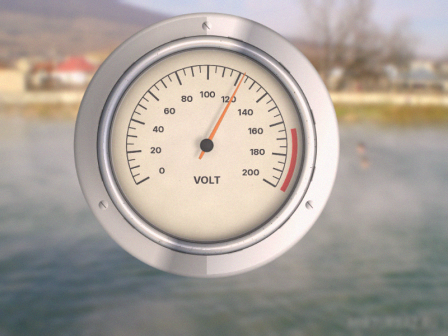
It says value=122.5 unit=V
